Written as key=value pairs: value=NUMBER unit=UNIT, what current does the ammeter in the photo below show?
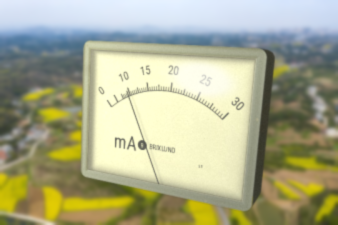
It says value=10 unit=mA
